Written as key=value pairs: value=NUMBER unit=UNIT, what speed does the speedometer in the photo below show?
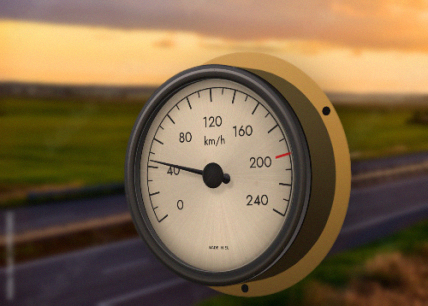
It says value=45 unit=km/h
